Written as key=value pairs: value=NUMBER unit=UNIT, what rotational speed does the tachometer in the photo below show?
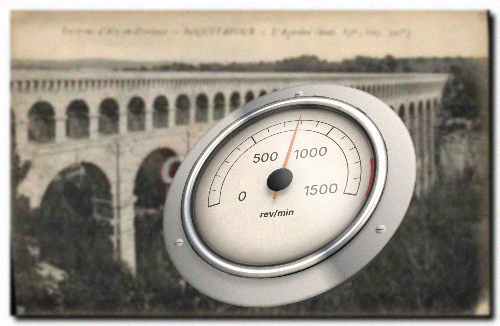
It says value=800 unit=rpm
